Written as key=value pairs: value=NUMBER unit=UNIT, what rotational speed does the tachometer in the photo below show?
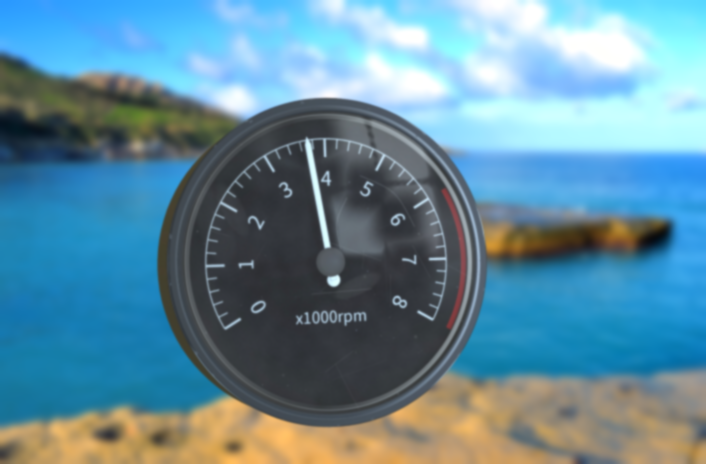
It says value=3700 unit=rpm
